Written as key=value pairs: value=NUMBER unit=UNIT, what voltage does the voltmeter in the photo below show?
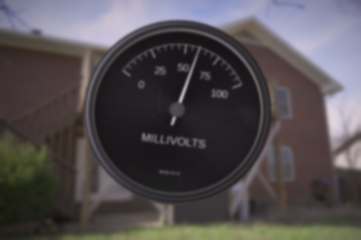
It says value=60 unit=mV
